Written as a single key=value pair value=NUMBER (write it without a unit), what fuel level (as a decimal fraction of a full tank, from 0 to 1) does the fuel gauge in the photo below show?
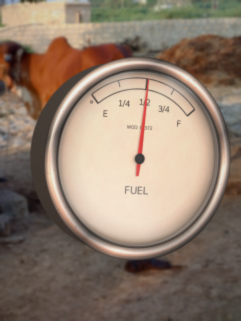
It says value=0.5
